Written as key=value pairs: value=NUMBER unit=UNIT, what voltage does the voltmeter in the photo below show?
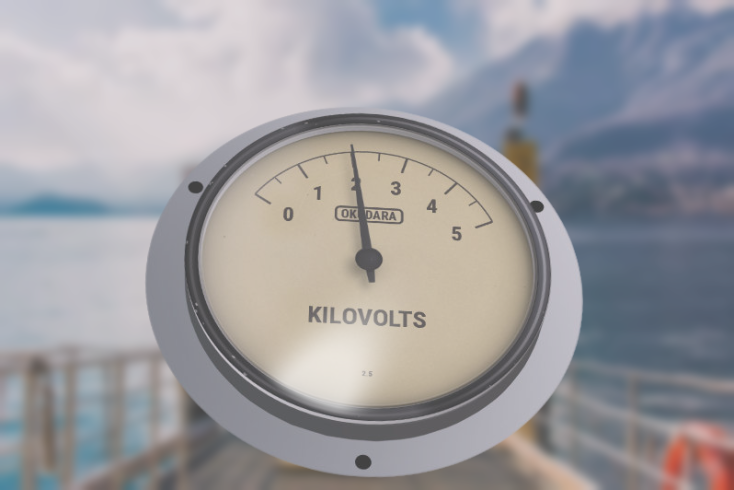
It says value=2 unit=kV
